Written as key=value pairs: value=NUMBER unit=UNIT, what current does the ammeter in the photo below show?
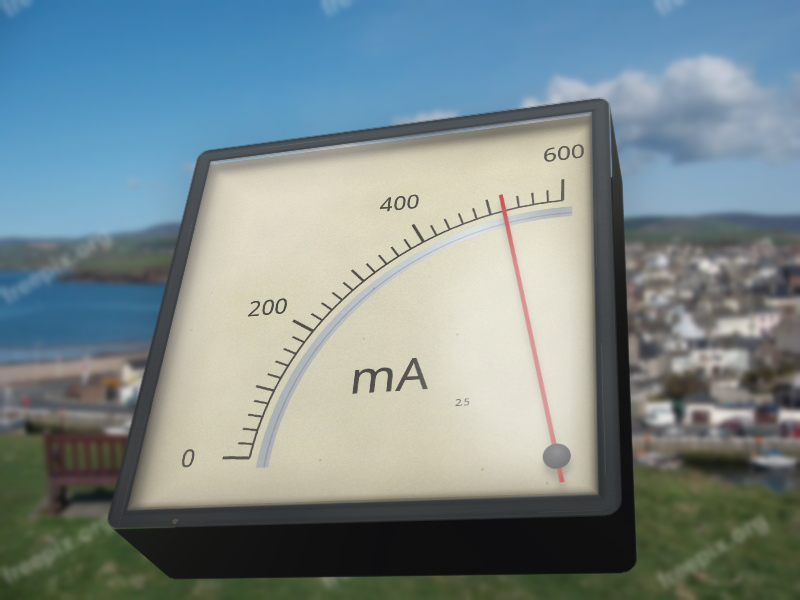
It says value=520 unit=mA
